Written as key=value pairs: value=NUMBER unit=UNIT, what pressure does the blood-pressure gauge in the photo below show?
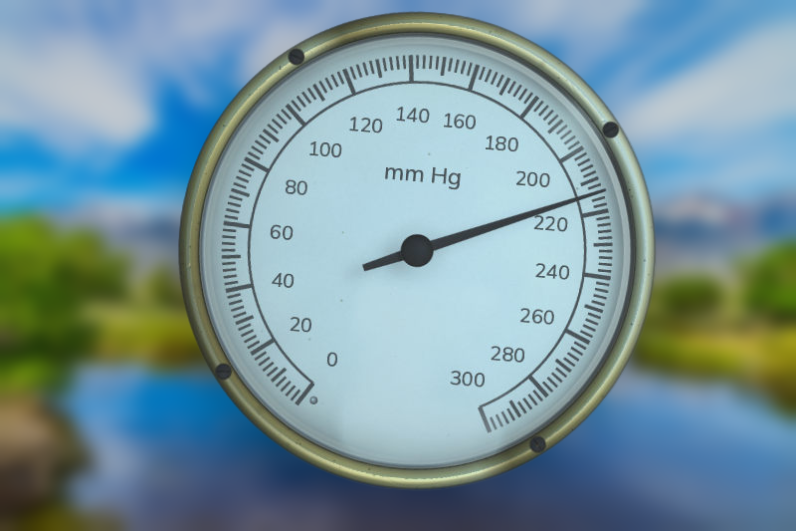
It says value=214 unit=mmHg
